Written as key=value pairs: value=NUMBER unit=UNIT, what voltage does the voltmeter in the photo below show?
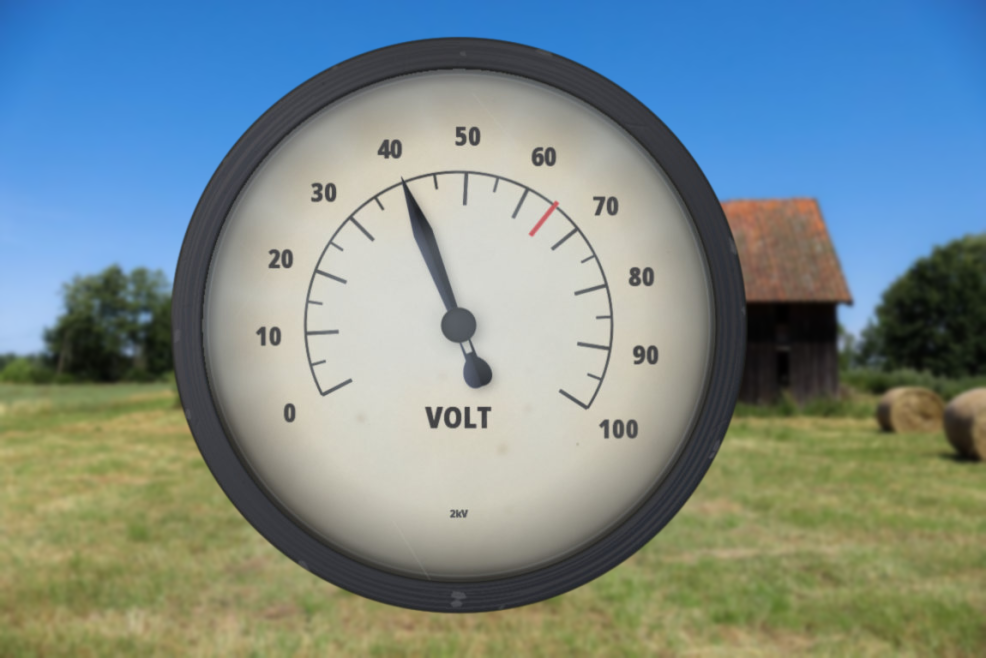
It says value=40 unit=V
